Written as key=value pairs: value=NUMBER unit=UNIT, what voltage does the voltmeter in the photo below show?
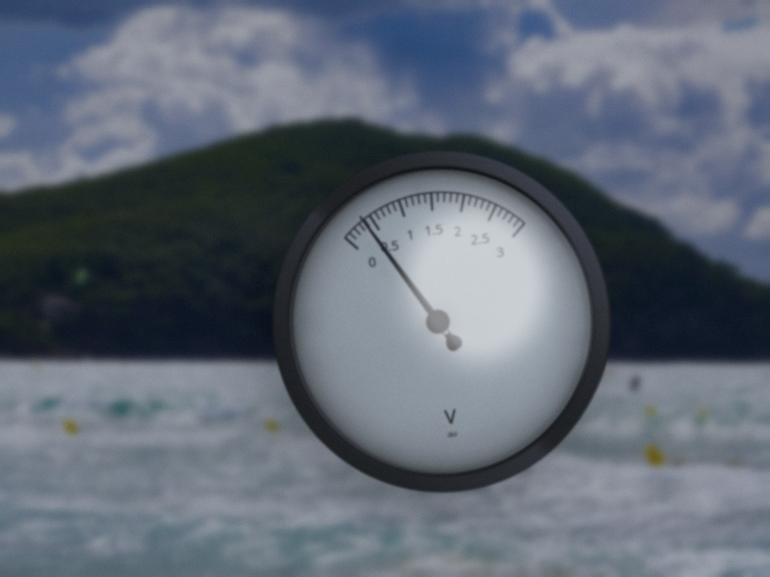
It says value=0.4 unit=V
